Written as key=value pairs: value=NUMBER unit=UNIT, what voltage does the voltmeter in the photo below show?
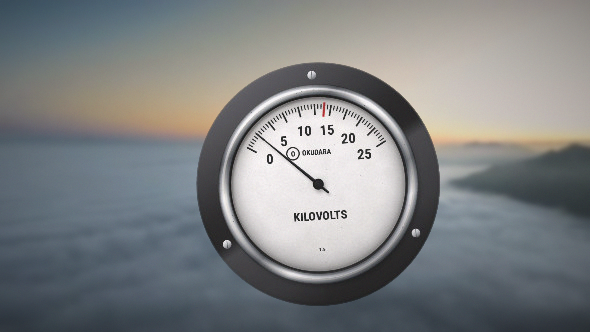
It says value=2.5 unit=kV
